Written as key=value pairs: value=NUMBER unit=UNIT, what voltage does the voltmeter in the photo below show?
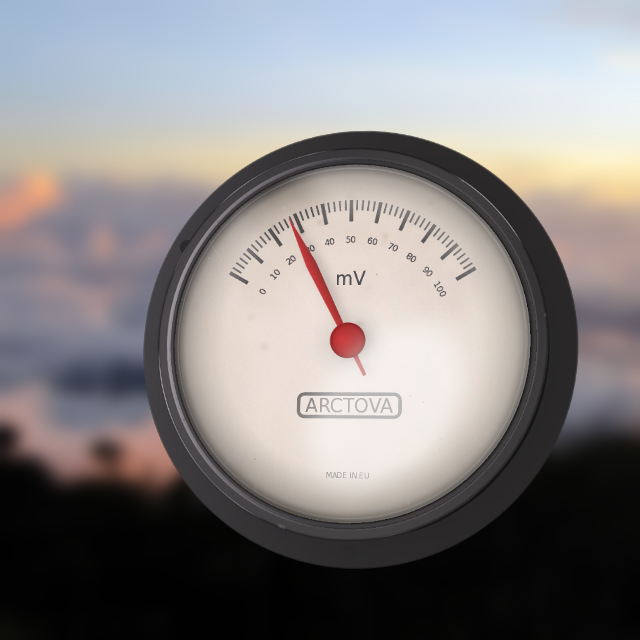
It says value=28 unit=mV
